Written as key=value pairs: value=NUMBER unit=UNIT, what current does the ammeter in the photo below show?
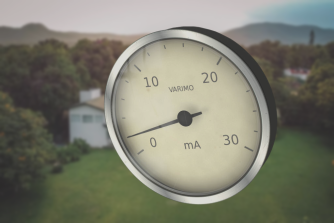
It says value=2 unit=mA
